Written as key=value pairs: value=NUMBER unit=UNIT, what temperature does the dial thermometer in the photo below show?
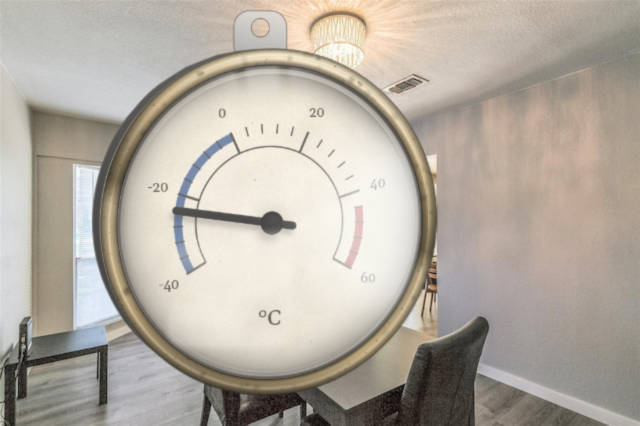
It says value=-24 unit=°C
